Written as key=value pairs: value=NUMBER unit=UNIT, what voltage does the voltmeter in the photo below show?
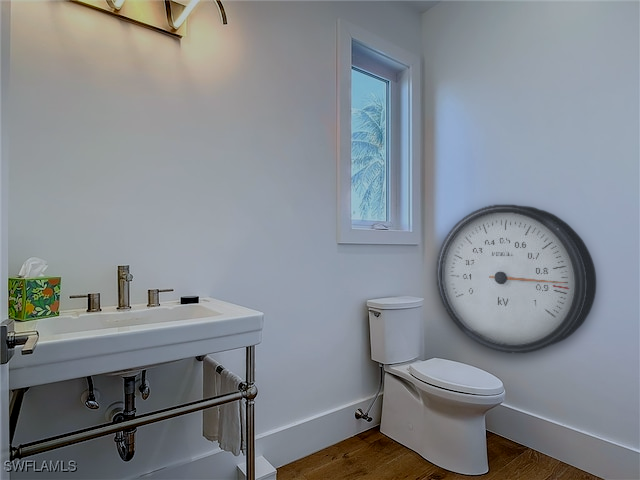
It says value=0.86 unit=kV
